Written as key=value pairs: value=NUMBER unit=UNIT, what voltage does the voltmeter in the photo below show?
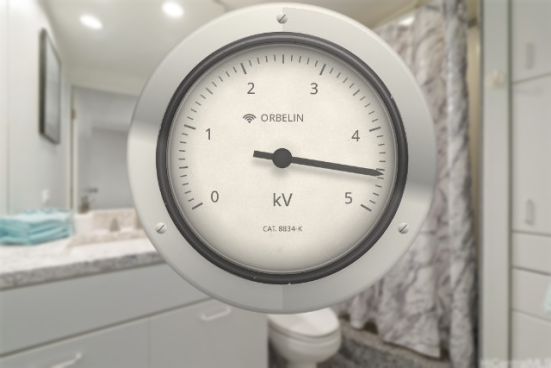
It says value=4.55 unit=kV
